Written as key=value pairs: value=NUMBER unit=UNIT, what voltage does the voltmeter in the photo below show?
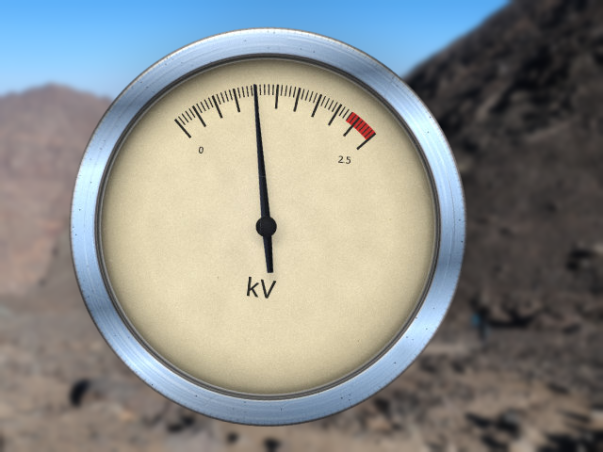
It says value=1 unit=kV
